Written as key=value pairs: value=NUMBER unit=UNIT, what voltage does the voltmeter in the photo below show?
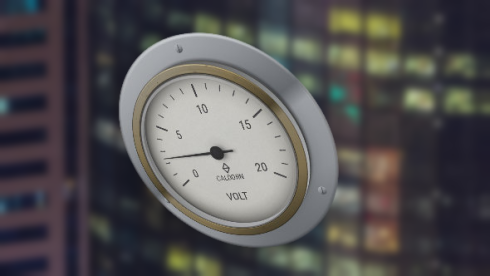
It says value=2.5 unit=V
